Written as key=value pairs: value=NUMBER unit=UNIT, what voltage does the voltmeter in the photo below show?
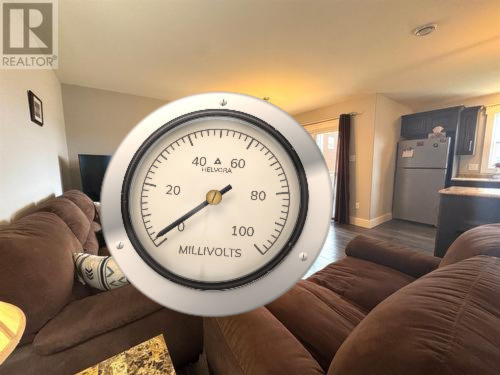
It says value=2 unit=mV
